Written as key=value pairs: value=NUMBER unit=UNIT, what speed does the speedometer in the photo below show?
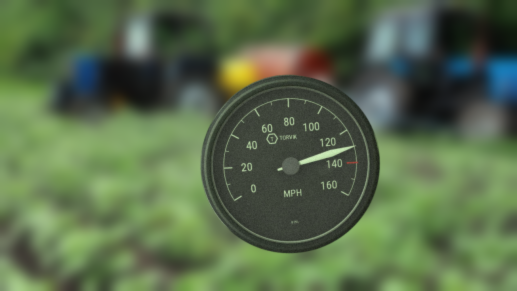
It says value=130 unit=mph
